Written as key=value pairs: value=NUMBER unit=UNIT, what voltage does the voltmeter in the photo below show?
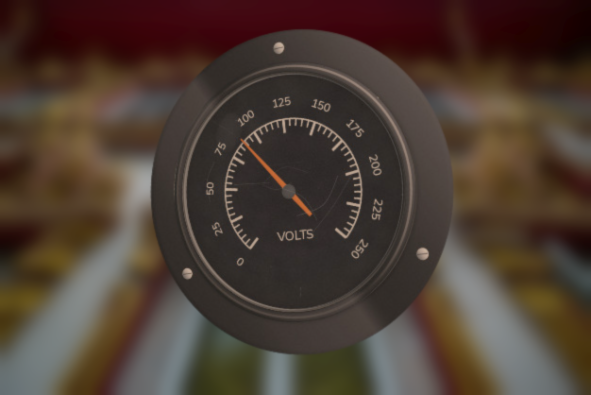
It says value=90 unit=V
